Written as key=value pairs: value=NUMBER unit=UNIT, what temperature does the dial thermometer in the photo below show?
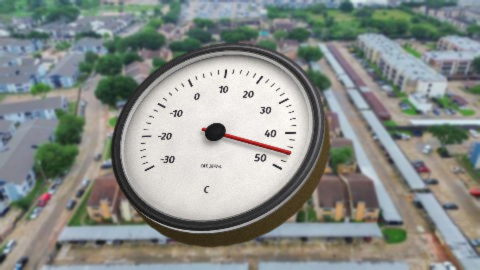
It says value=46 unit=°C
